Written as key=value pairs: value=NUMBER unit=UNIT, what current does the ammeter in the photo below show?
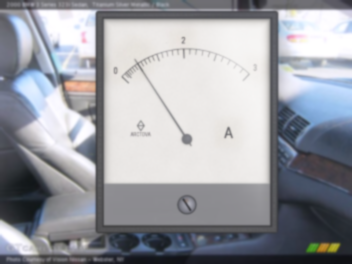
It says value=1 unit=A
